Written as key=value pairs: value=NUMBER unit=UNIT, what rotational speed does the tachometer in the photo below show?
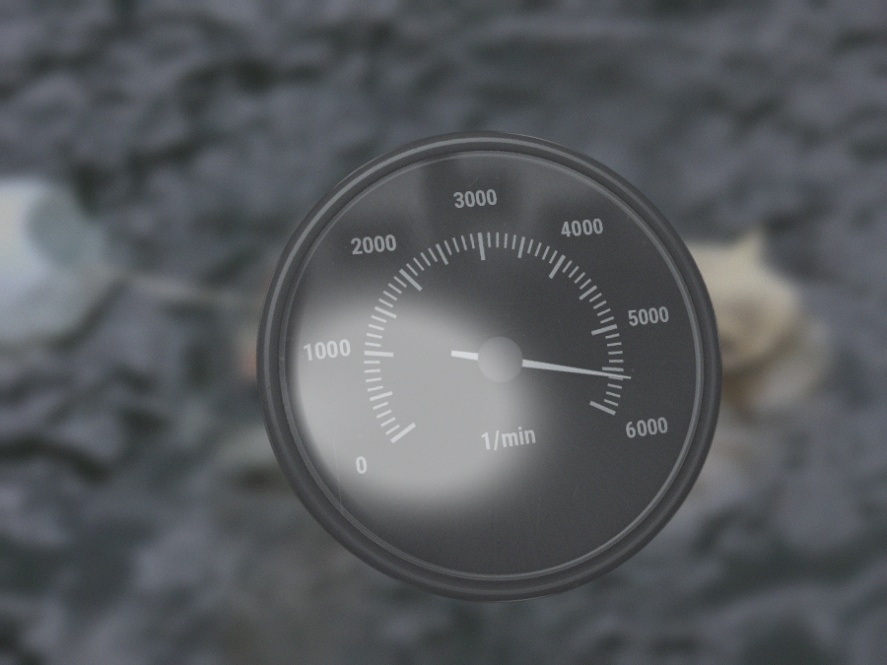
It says value=5600 unit=rpm
